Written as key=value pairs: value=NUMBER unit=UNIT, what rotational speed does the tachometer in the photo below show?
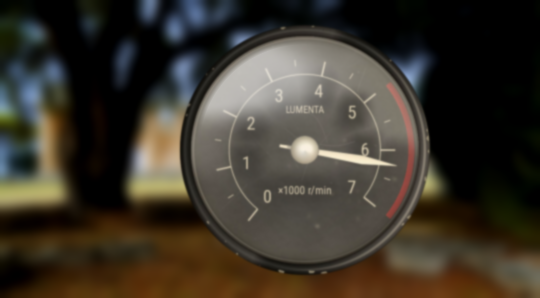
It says value=6250 unit=rpm
